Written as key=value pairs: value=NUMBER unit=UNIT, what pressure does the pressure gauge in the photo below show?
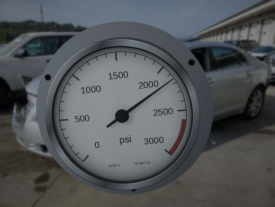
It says value=2150 unit=psi
